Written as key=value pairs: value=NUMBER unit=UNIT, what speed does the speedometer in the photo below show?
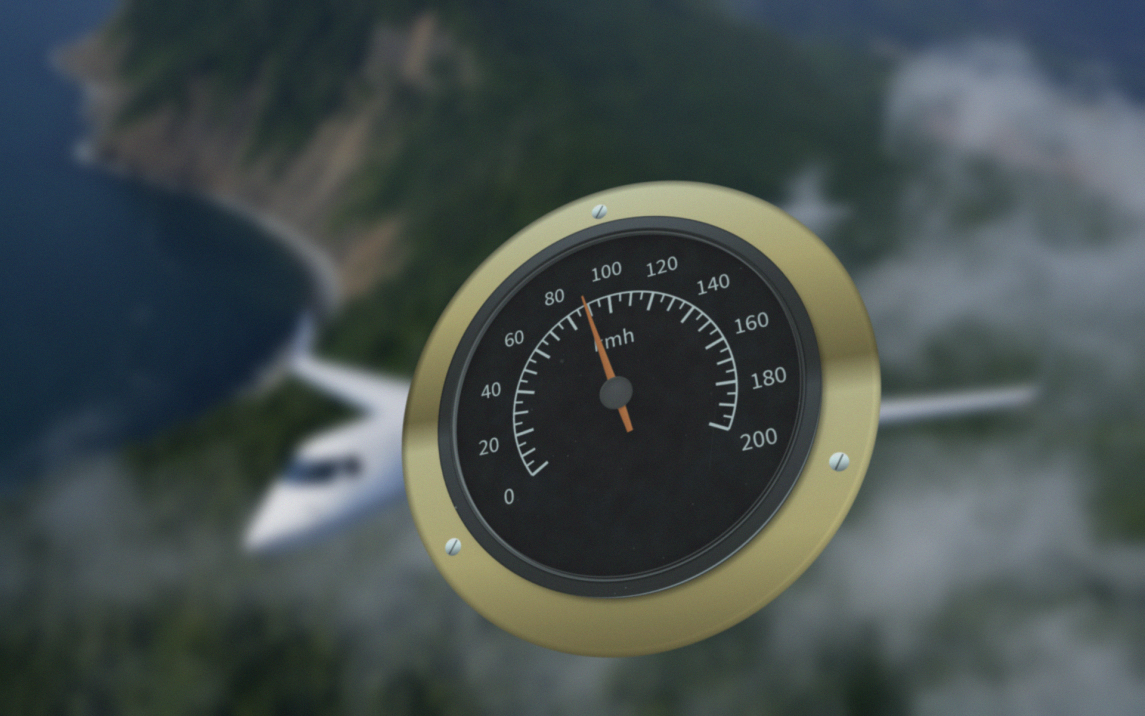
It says value=90 unit=km/h
